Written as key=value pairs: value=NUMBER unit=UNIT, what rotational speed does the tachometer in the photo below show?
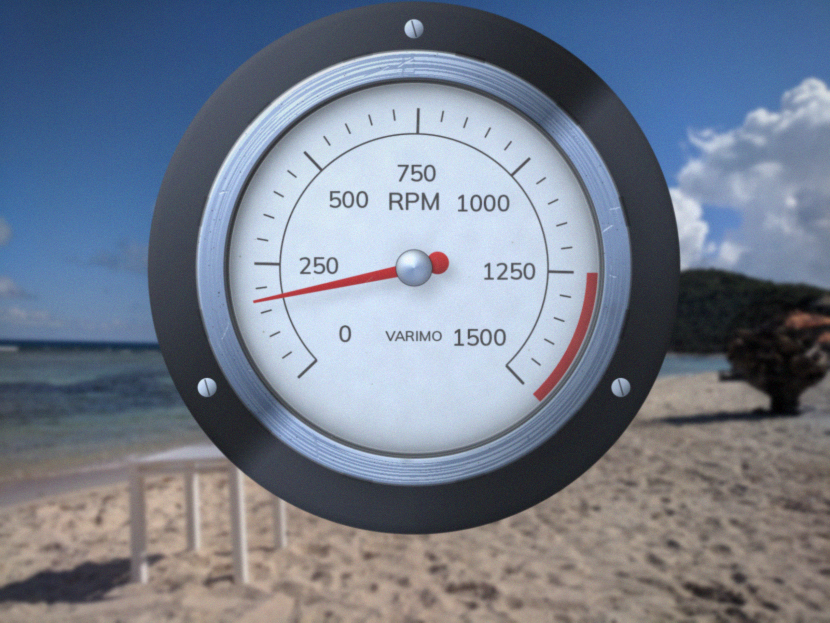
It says value=175 unit=rpm
